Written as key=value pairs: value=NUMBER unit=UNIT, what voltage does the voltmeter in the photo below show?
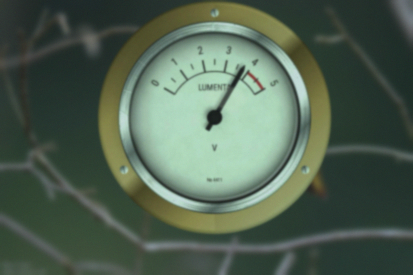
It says value=3.75 unit=V
